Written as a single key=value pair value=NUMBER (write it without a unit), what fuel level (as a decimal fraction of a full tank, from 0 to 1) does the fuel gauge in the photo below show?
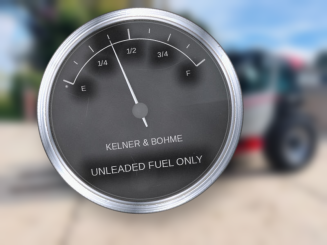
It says value=0.375
